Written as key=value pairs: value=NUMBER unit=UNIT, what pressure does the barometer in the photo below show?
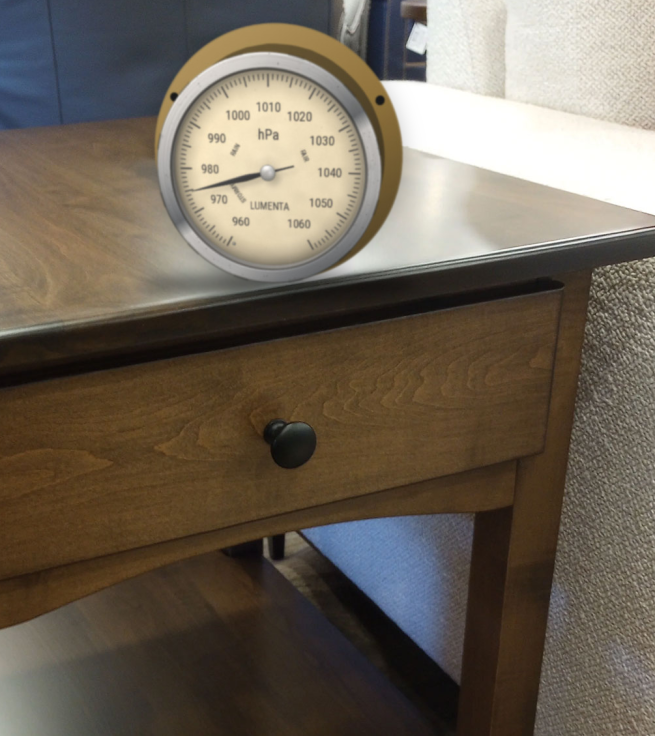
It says value=975 unit=hPa
